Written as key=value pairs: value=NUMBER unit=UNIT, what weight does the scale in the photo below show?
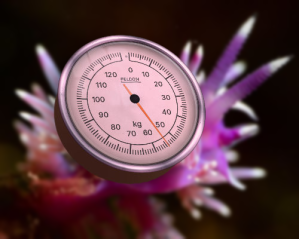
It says value=55 unit=kg
